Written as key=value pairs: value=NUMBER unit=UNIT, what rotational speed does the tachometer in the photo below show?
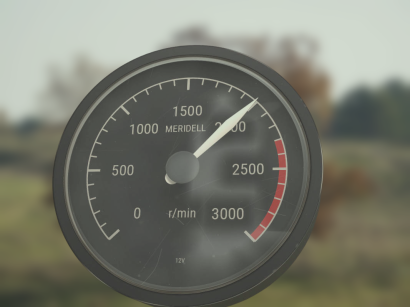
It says value=2000 unit=rpm
